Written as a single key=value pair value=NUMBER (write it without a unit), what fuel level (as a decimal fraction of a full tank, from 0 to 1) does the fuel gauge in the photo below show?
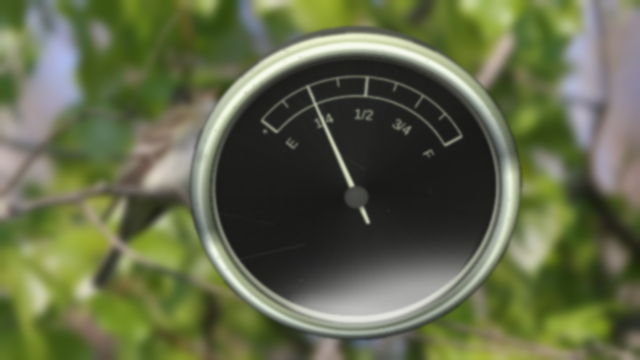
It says value=0.25
